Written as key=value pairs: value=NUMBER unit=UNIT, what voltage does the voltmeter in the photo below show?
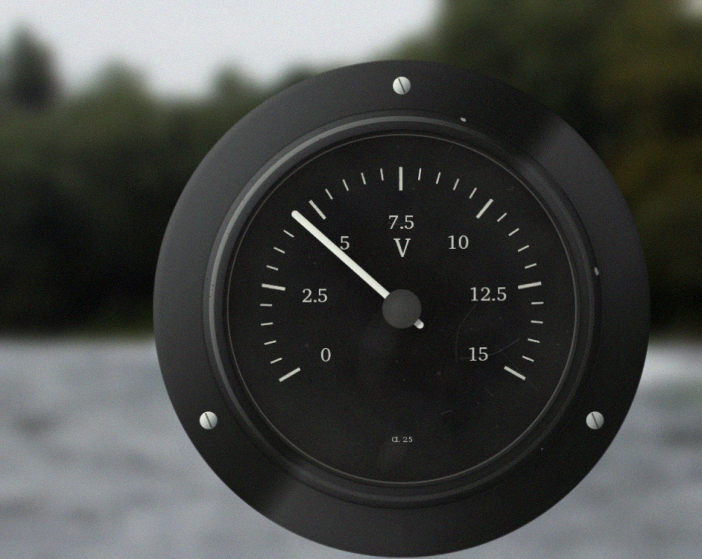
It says value=4.5 unit=V
